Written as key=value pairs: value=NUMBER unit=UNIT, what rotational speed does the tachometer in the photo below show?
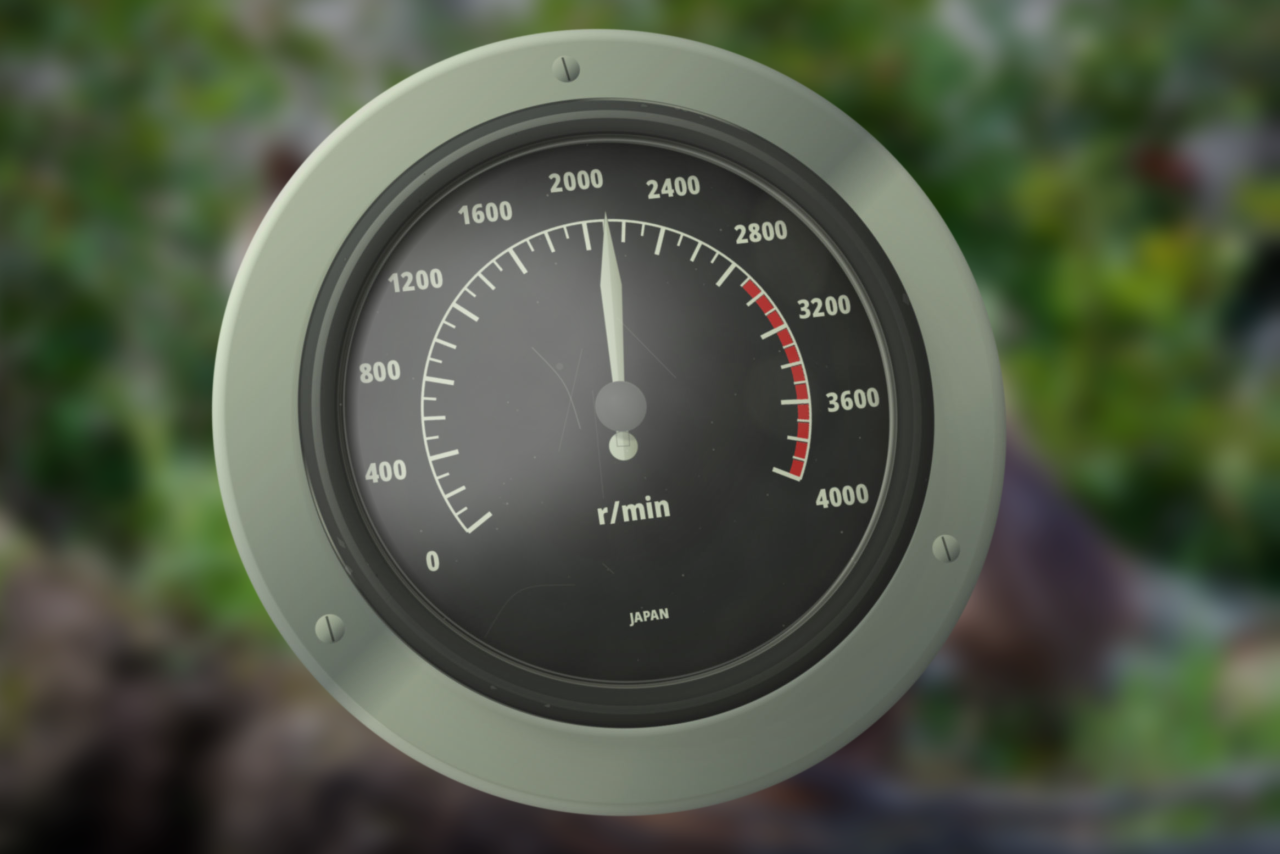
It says value=2100 unit=rpm
